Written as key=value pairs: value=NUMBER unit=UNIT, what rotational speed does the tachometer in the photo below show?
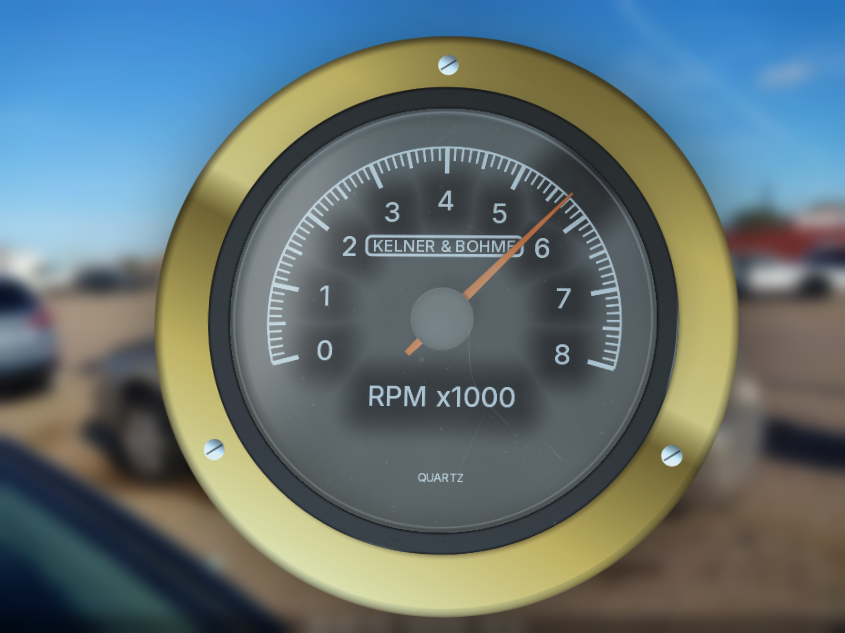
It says value=5700 unit=rpm
